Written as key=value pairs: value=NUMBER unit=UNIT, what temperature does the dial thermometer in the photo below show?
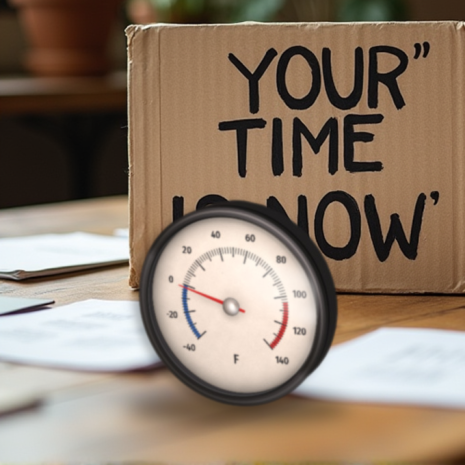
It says value=0 unit=°F
